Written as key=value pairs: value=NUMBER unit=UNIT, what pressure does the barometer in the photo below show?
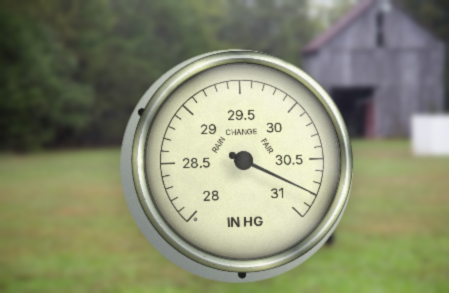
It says value=30.8 unit=inHg
